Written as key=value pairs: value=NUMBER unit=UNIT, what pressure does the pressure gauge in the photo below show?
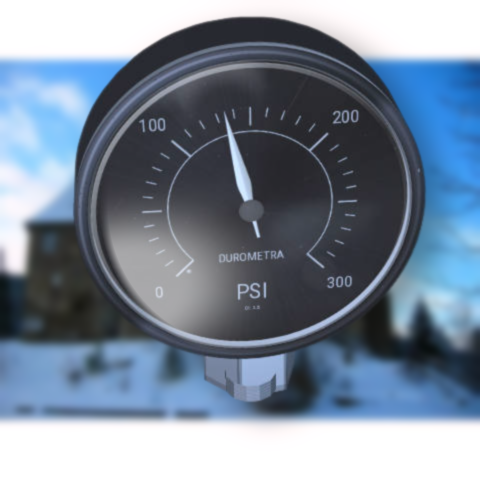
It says value=135 unit=psi
